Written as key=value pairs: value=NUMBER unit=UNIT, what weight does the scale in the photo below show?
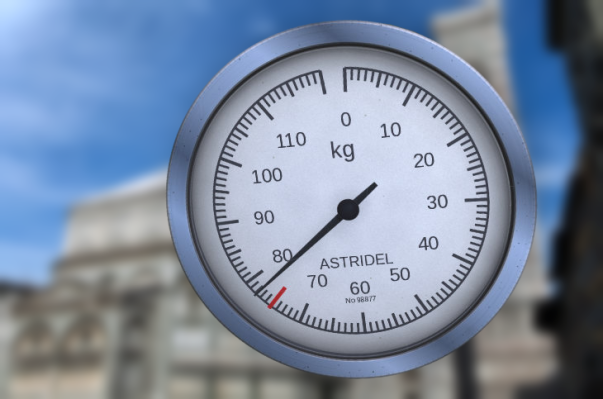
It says value=78 unit=kg
